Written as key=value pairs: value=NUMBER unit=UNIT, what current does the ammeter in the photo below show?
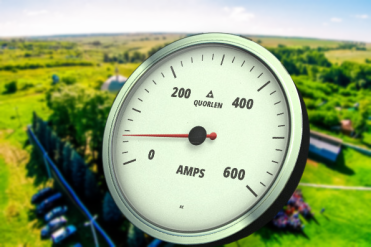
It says value=50 unit=A
